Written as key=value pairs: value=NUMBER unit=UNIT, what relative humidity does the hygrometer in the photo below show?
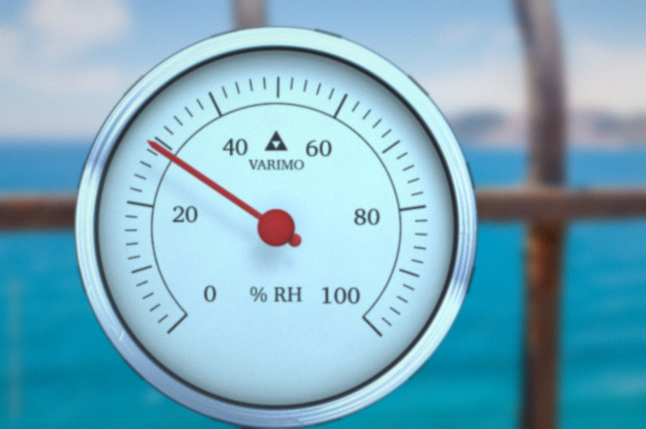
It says value=29 unit=%
